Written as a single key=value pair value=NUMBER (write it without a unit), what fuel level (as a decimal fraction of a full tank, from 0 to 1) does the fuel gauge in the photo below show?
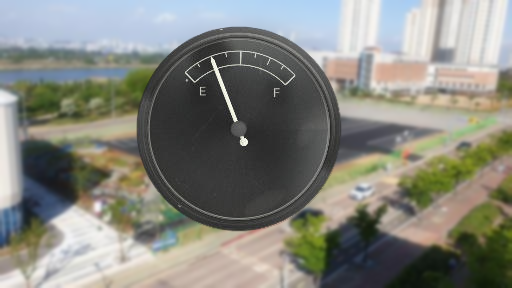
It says value=0.25
